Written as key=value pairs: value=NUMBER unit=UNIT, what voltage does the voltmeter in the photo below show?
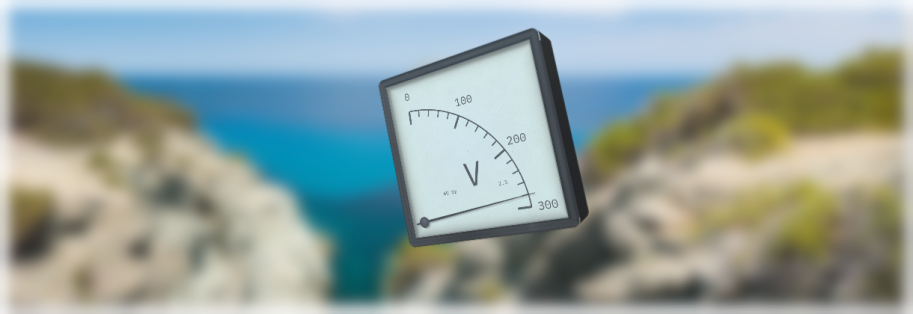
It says value=280 unit=V
